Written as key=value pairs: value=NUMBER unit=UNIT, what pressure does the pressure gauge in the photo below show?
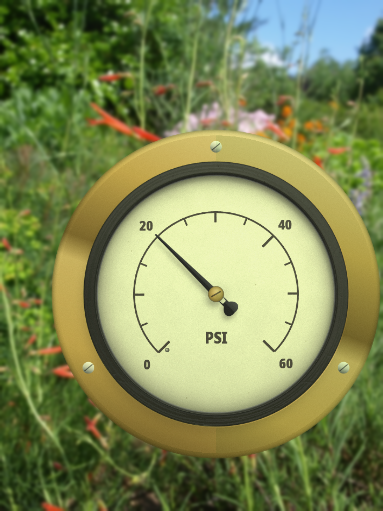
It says value=20 unit=psi
